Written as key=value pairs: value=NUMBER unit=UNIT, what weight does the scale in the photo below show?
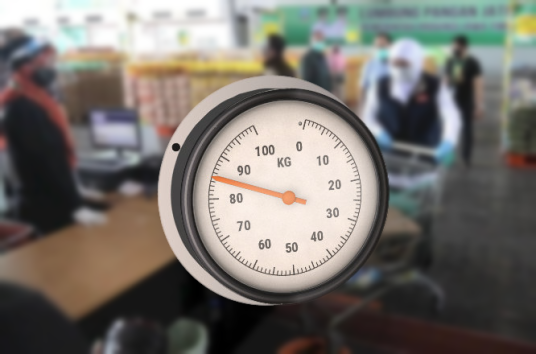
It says value=85 unit=kg
